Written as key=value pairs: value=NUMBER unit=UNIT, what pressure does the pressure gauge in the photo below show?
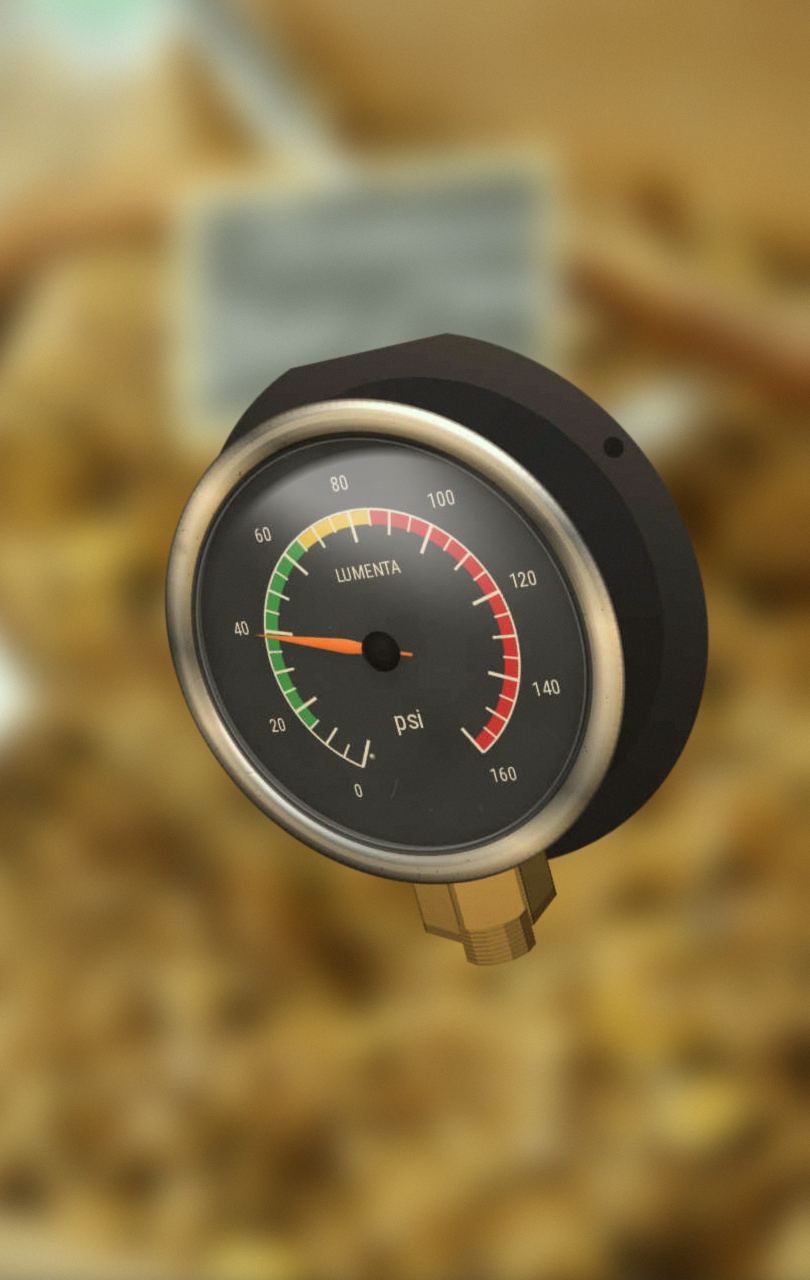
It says value=40 unit=psi
